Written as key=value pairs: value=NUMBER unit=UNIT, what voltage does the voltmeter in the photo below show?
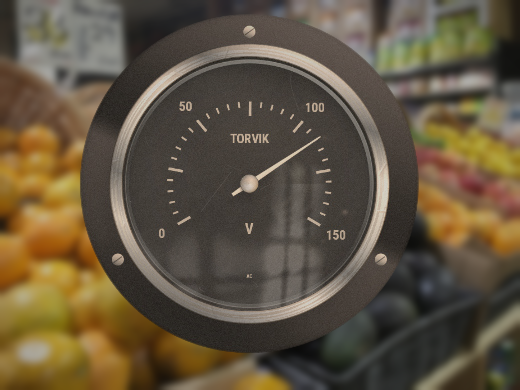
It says value=110 unit=V
